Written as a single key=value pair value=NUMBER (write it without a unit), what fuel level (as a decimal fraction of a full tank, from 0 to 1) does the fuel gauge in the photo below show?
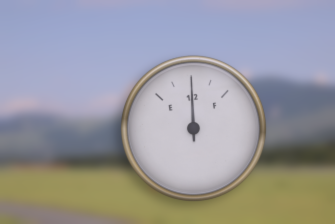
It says value=0.5
